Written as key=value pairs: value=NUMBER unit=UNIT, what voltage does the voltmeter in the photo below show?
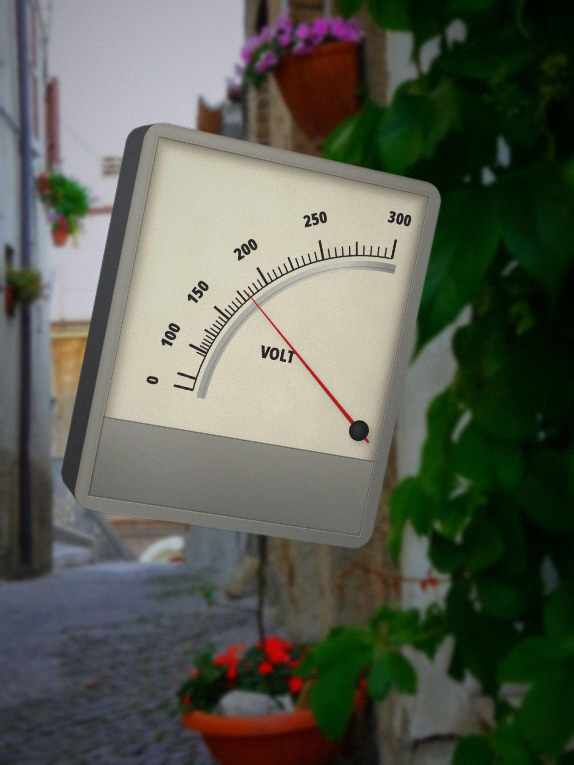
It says value=180 unit=V
